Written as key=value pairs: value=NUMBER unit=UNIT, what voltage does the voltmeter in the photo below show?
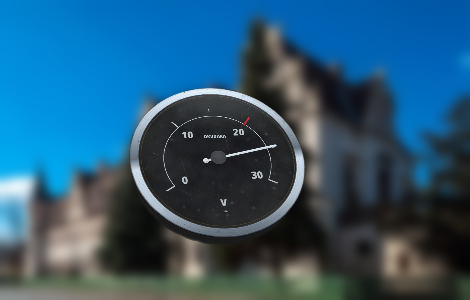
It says value=25 unit=V
